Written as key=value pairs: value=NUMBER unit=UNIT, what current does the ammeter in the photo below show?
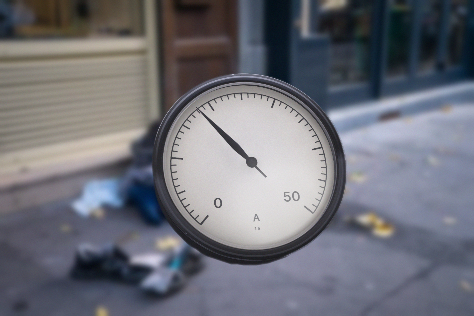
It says value=18 unit=A
